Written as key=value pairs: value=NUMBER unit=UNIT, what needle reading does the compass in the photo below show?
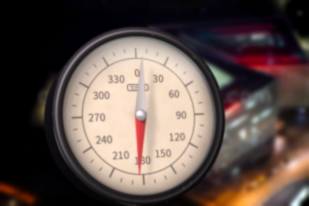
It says value=185 unit=°
